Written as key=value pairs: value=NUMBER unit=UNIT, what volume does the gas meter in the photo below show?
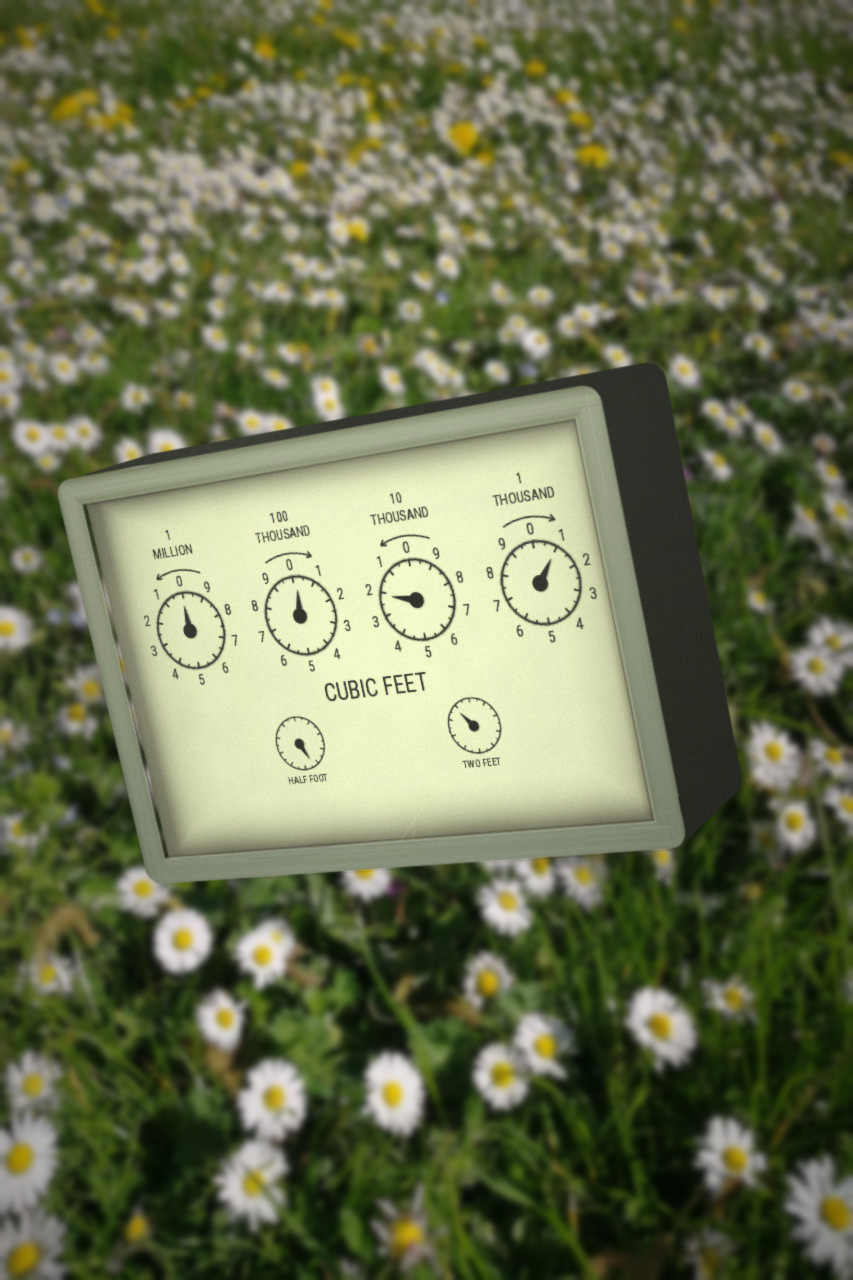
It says value=2100 unit=ft³
